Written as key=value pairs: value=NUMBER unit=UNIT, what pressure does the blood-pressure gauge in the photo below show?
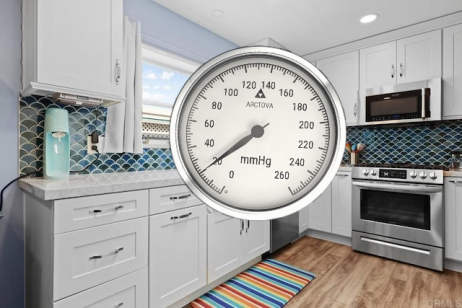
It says value=20 unit=mmHg
